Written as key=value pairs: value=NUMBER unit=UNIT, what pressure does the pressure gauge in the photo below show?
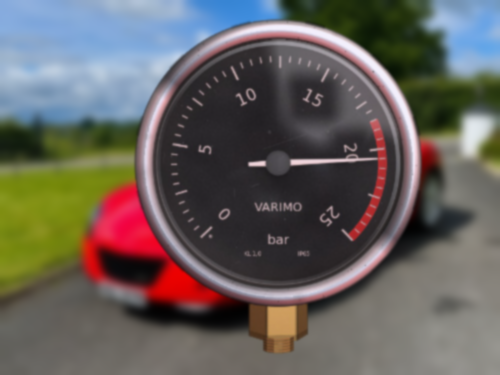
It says value=20.5 unit=bar
